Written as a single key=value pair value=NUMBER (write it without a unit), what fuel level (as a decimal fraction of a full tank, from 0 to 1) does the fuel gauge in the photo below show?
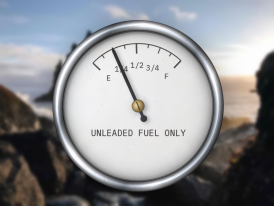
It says value=0.25
